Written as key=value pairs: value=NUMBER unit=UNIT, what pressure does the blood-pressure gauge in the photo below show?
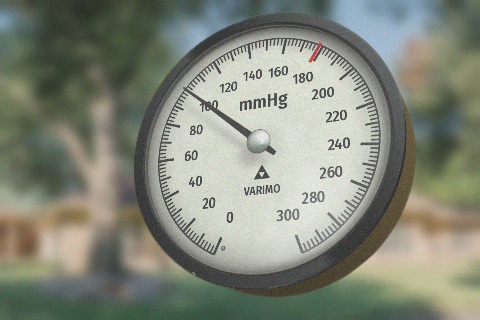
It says value=100 unit=mmHg
